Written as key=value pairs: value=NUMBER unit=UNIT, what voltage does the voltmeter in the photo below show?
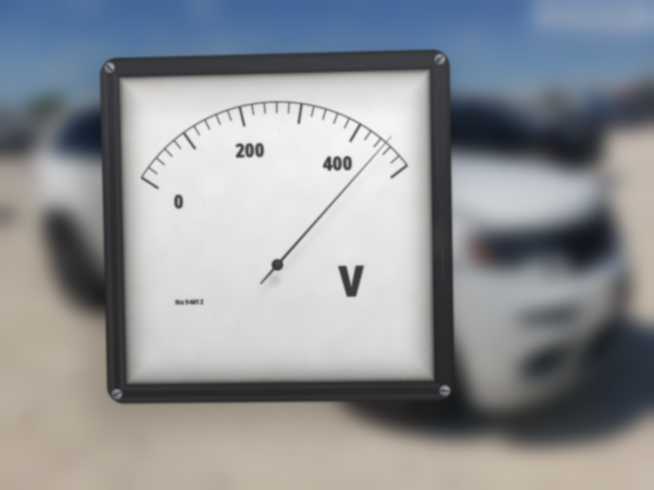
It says value=450 unit=V
